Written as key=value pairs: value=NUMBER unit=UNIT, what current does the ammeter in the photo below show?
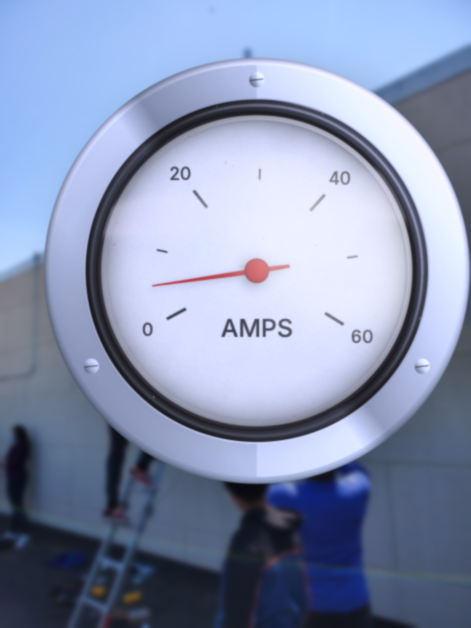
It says value=5 unit=A
